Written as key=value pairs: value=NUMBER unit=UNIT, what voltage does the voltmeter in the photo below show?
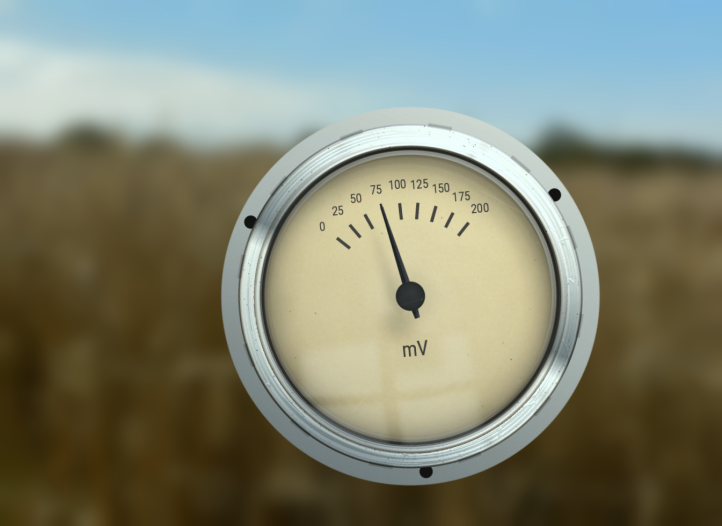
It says value=75 unit=mV
